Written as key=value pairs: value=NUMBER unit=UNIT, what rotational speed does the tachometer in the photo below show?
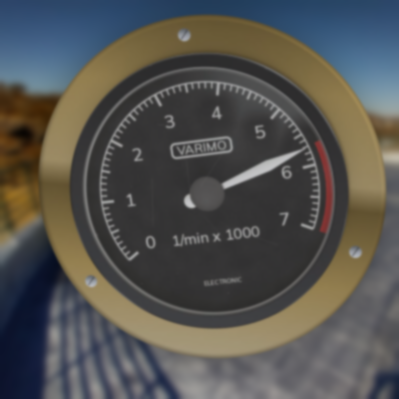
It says value=5700 unit=rpm
